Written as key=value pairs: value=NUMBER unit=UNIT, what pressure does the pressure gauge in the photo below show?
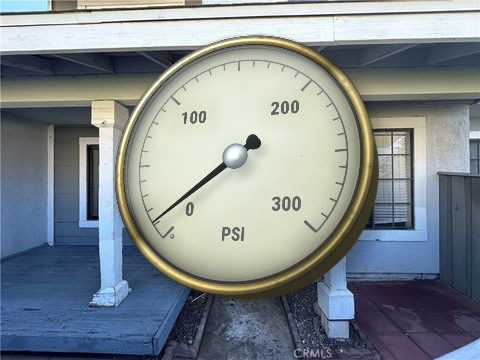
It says value=10 unit=psi
